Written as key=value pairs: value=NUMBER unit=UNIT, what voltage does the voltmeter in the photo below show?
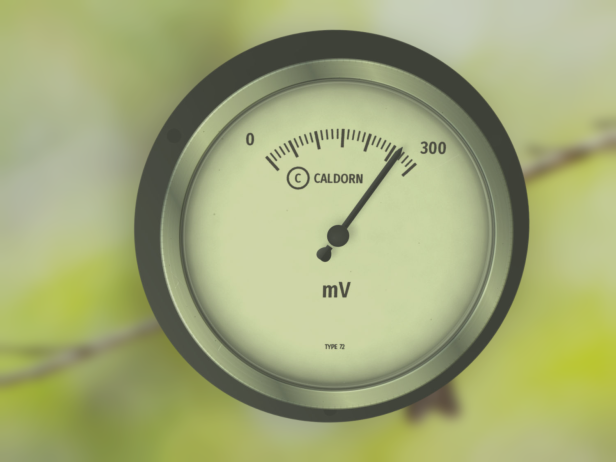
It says value=260 unit=mV
